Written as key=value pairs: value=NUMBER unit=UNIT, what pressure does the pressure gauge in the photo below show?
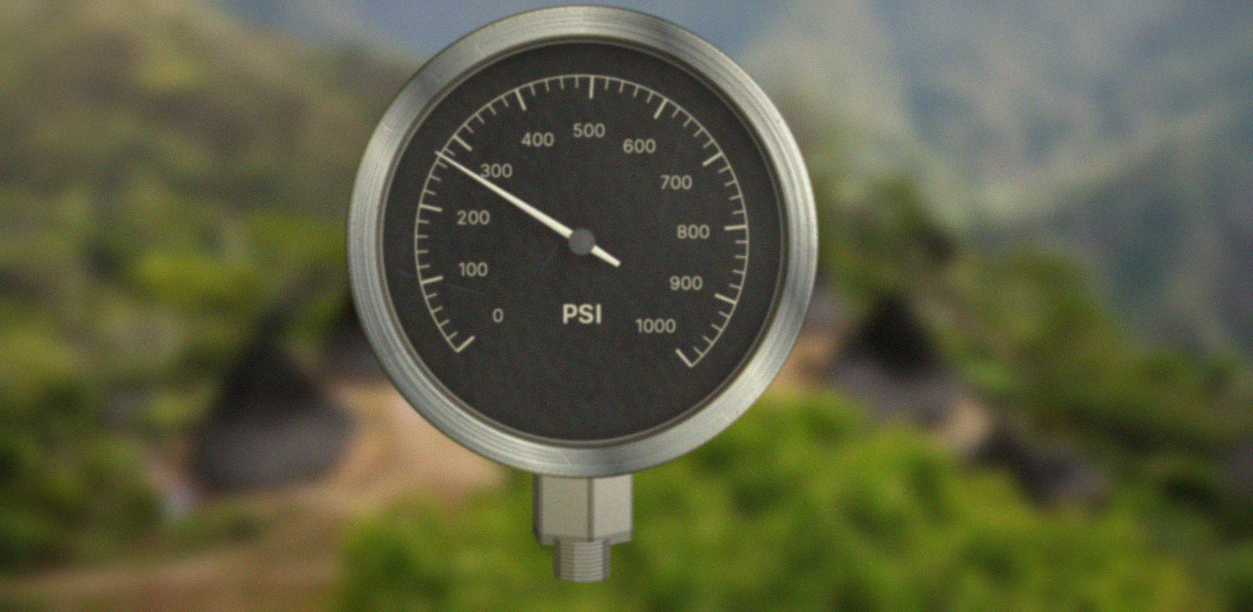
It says value=270 unit=psi
